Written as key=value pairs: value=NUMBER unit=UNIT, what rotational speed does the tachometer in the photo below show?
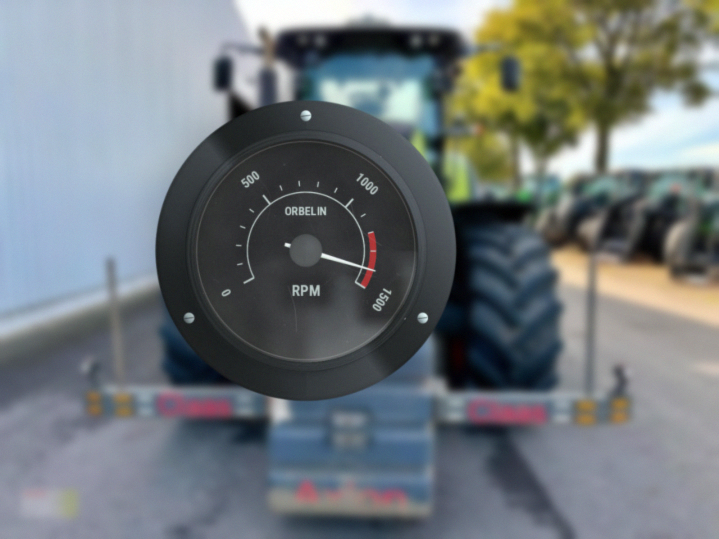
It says value=1400 unit=rpm
